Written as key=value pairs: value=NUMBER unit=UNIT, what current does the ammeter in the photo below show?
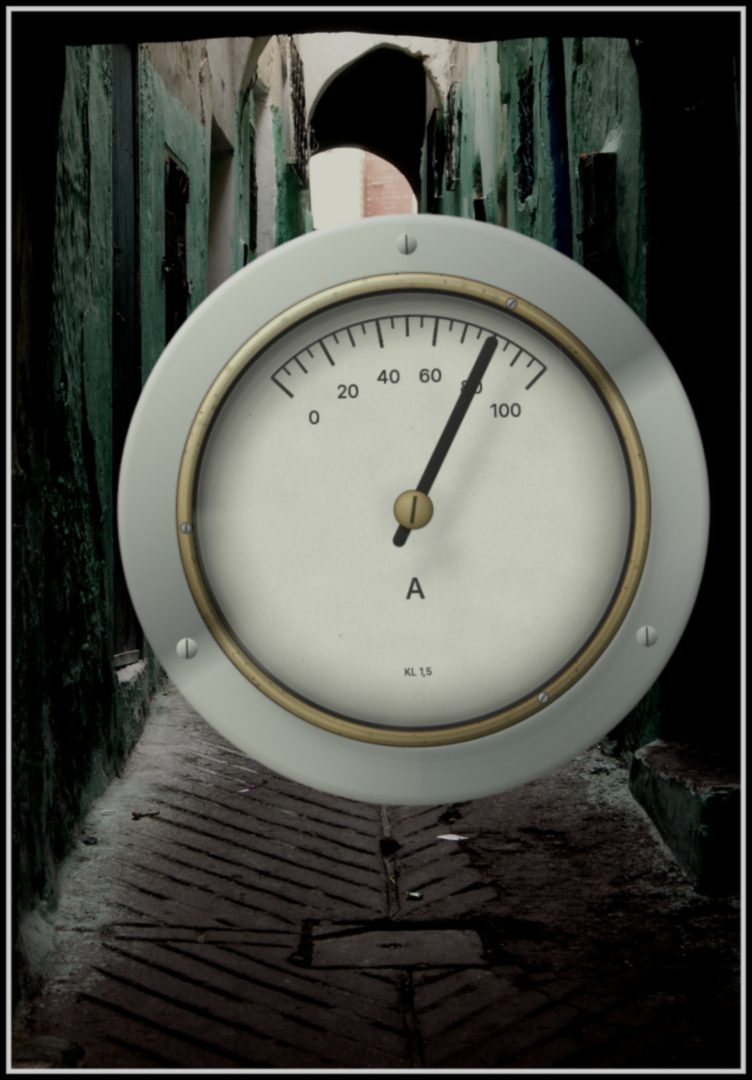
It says value=80 unit=A
